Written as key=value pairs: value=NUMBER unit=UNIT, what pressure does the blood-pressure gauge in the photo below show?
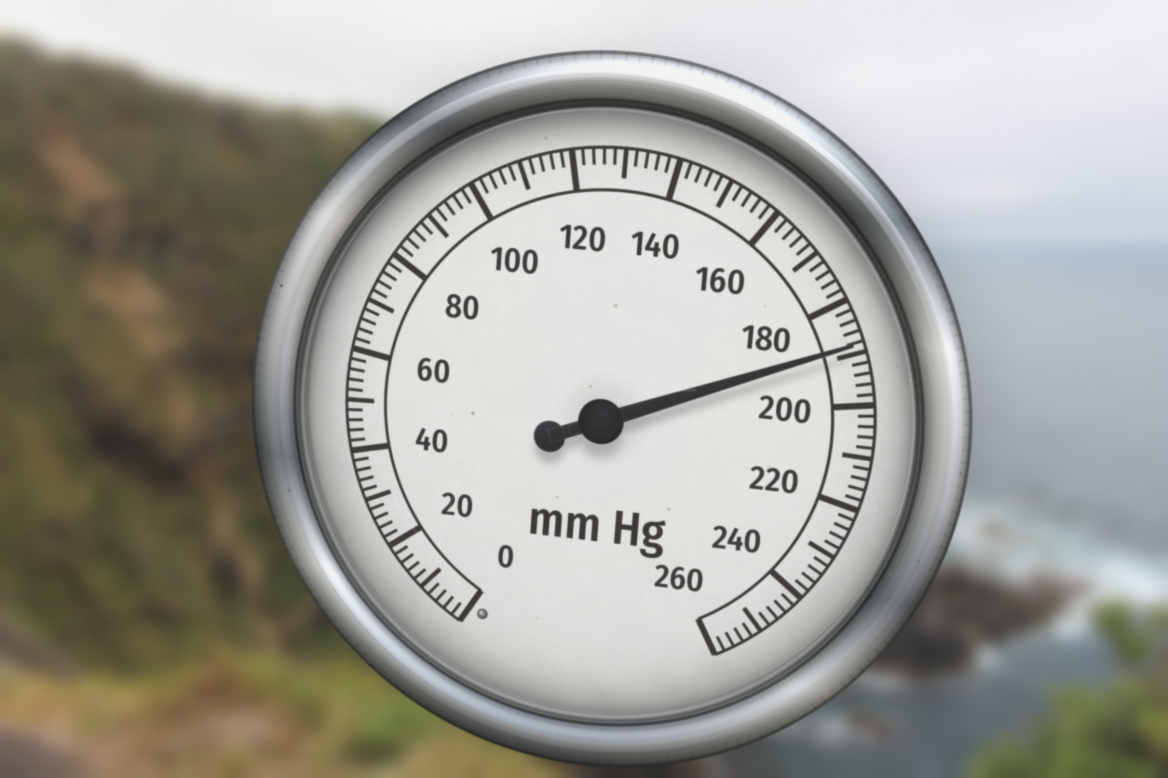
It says value=188 unit=mmHg
